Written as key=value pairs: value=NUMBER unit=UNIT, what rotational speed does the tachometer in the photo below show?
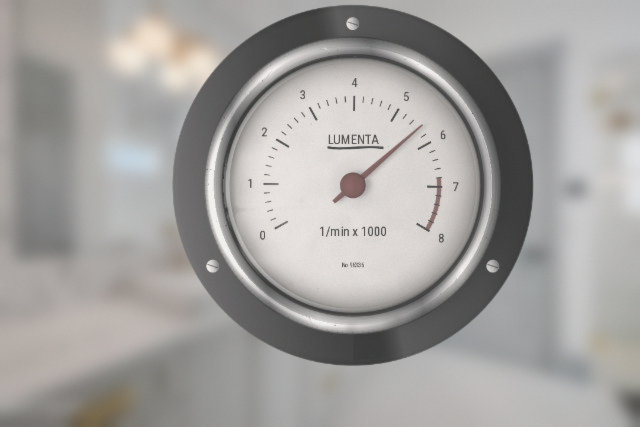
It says value=5600 unit=rpm
